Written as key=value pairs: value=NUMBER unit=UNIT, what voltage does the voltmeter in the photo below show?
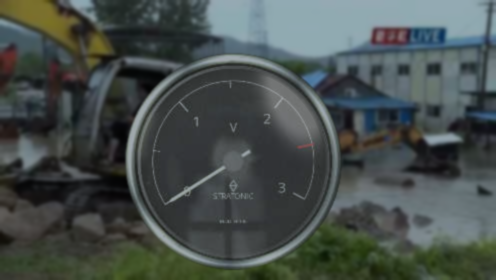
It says value=0 unit=V
